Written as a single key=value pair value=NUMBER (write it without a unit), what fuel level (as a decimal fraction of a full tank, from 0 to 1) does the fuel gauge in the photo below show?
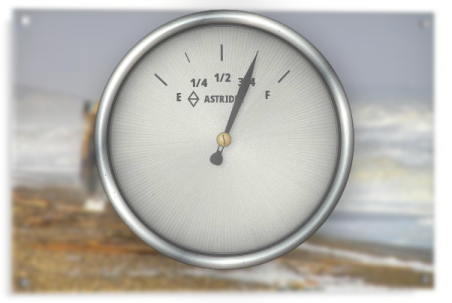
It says value=0.75
